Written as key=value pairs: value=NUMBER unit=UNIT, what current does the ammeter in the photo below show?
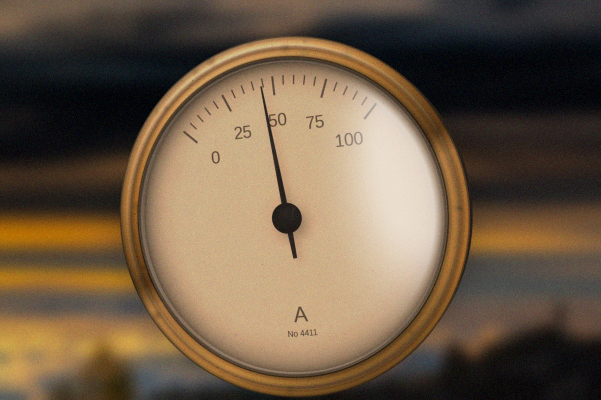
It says value=45 unit=A
